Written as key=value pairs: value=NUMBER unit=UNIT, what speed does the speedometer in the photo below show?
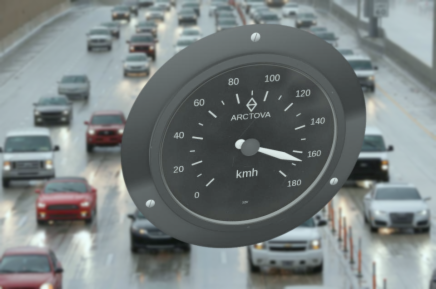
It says value=165 unit=km/h
